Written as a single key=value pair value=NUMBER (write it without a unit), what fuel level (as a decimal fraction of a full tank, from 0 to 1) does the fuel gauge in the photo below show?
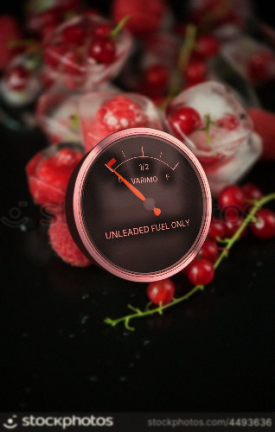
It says value=0
